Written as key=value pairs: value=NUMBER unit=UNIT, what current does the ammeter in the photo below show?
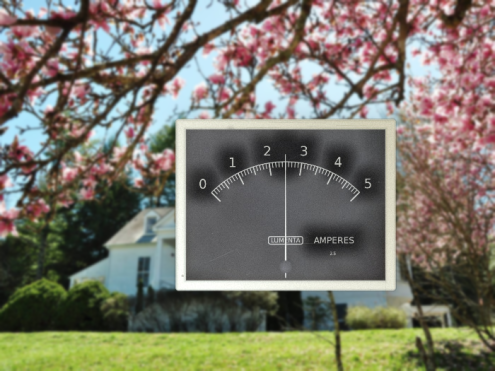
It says value=2.5 unit=A
